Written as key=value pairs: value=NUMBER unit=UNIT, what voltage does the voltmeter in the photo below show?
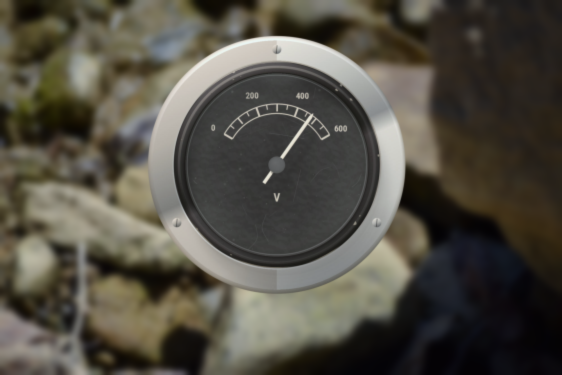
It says value=475 unit=V
